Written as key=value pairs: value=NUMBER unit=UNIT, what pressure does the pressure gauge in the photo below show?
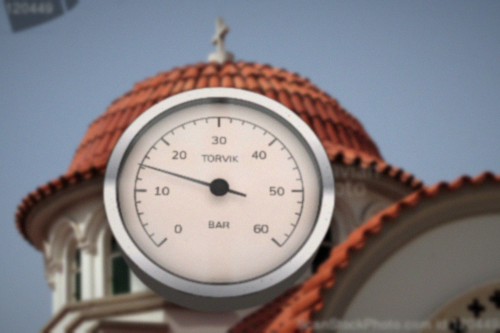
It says value=14 unit=bar
